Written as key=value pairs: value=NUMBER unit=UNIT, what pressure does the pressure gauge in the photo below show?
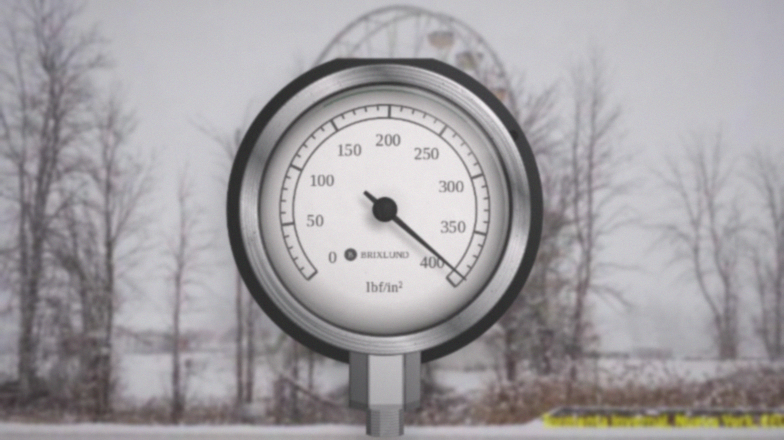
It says value=390 unit=psi
